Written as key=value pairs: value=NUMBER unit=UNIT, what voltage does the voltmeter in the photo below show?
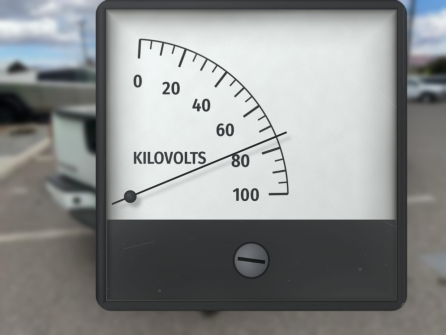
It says value=75 unit=kV
